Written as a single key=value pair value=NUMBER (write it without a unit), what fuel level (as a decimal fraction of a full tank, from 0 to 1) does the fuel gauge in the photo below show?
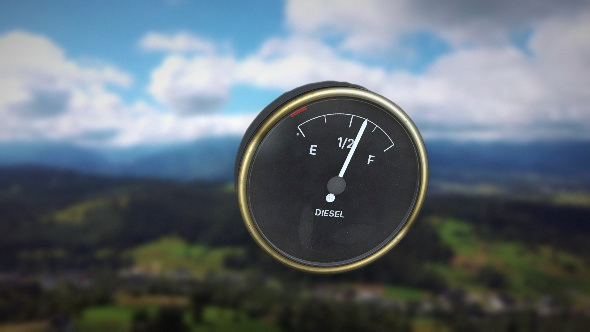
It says value=0.625
